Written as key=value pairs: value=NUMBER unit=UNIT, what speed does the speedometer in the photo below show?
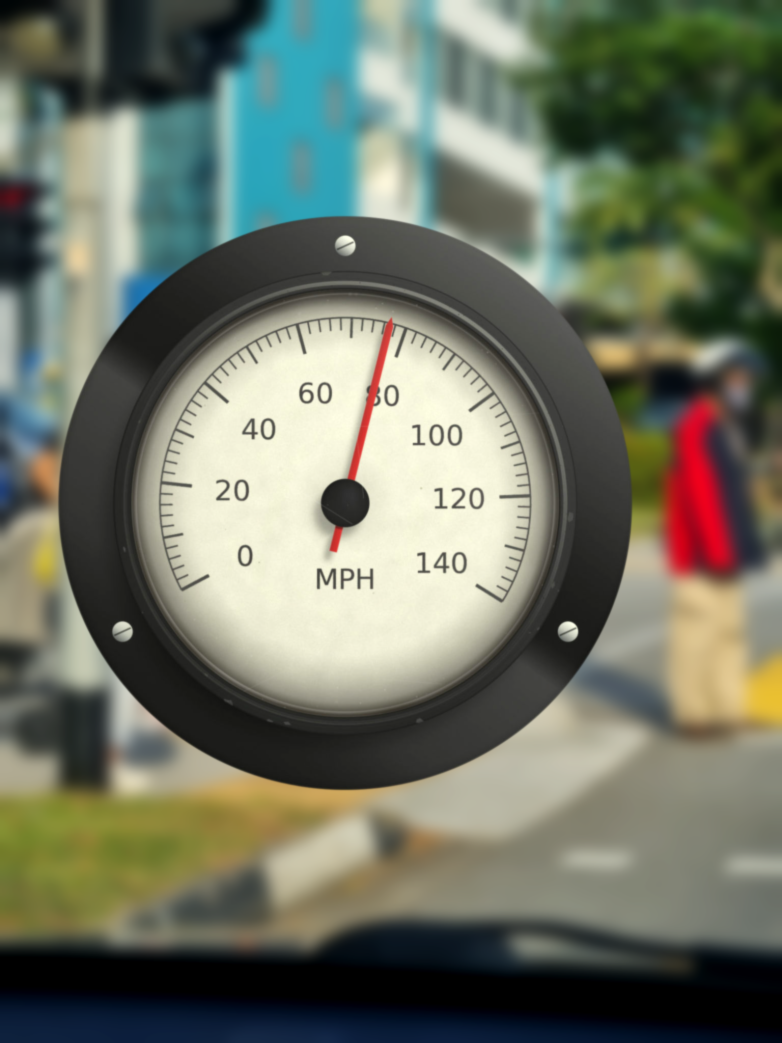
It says value=77 unit=mph
